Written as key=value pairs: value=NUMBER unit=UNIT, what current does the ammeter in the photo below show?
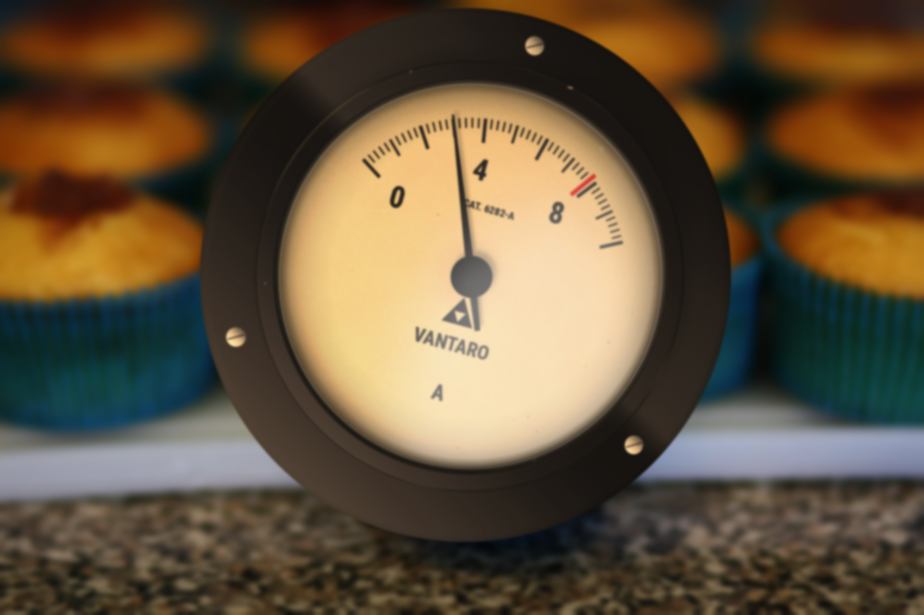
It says value=3 unit=A
